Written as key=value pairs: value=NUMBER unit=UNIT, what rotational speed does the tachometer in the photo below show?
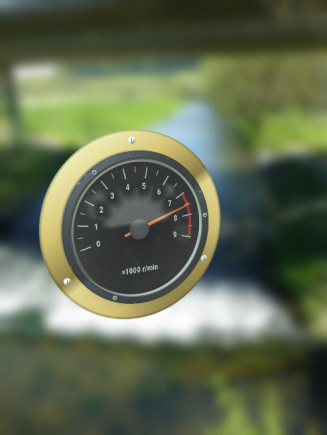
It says value=7500 unit=rpm
